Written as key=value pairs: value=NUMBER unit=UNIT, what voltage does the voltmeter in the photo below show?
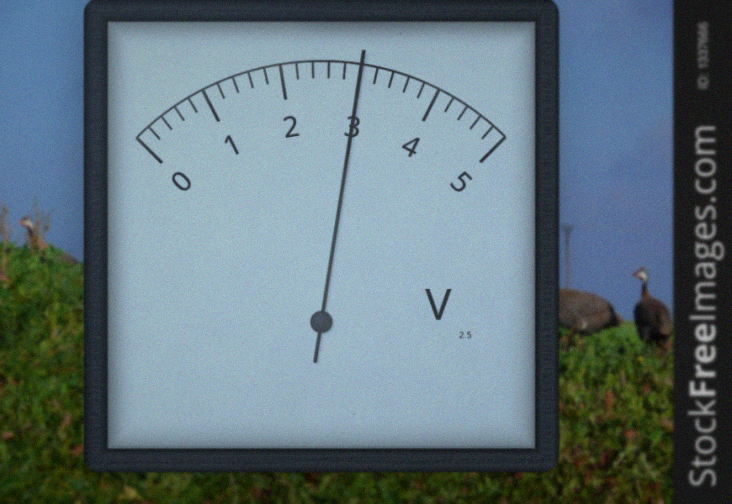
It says value=3 unit=V
